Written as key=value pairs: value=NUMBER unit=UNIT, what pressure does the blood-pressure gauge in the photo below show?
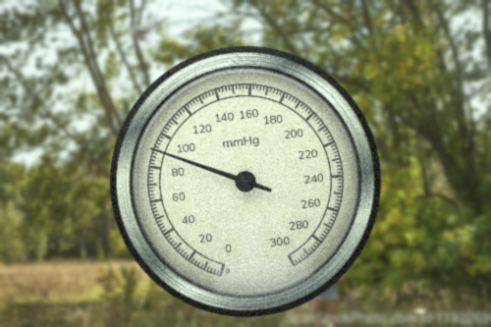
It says value=90 unit=mmHg
